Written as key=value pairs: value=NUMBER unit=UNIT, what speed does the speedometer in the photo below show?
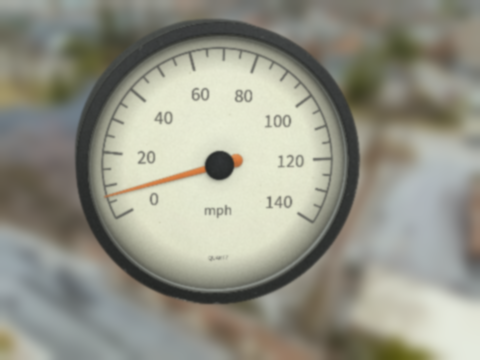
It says value=7.5 unit=mph
